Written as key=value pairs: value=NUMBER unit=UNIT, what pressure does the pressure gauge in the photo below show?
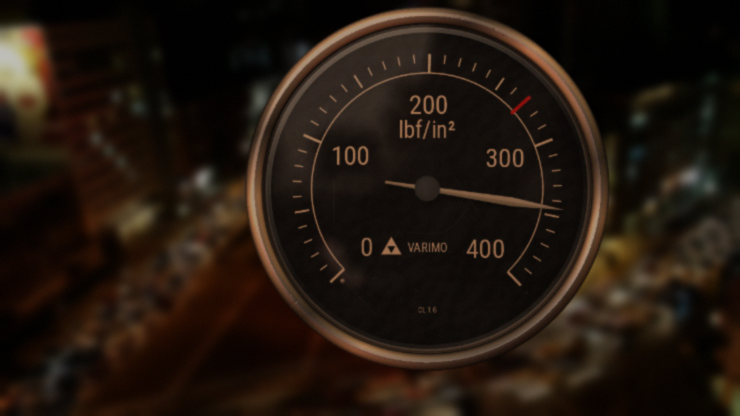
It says value=345 unit=psi
